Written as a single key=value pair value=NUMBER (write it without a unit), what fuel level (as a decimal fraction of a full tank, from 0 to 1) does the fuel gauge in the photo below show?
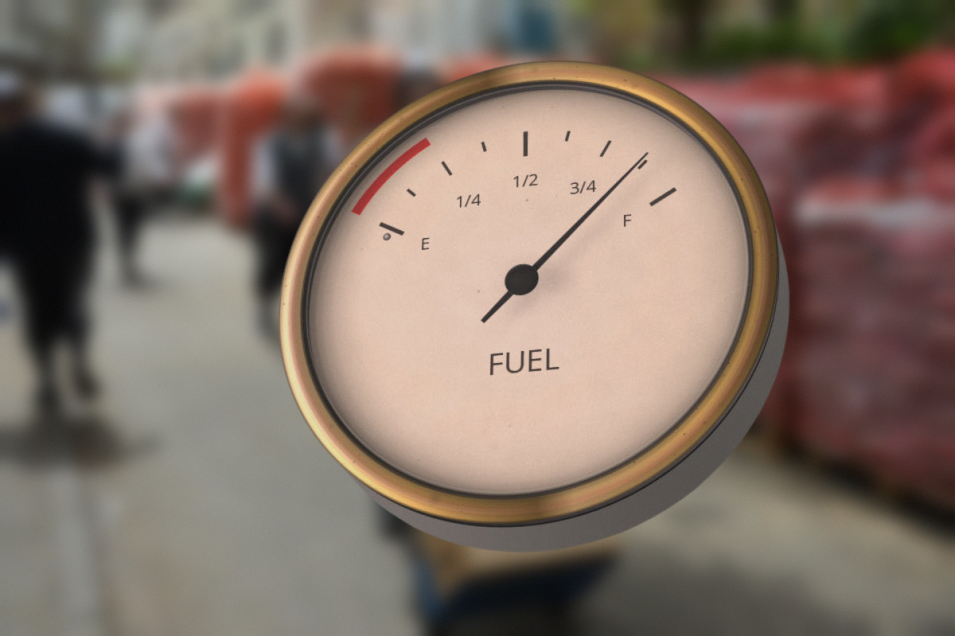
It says value=0.875
